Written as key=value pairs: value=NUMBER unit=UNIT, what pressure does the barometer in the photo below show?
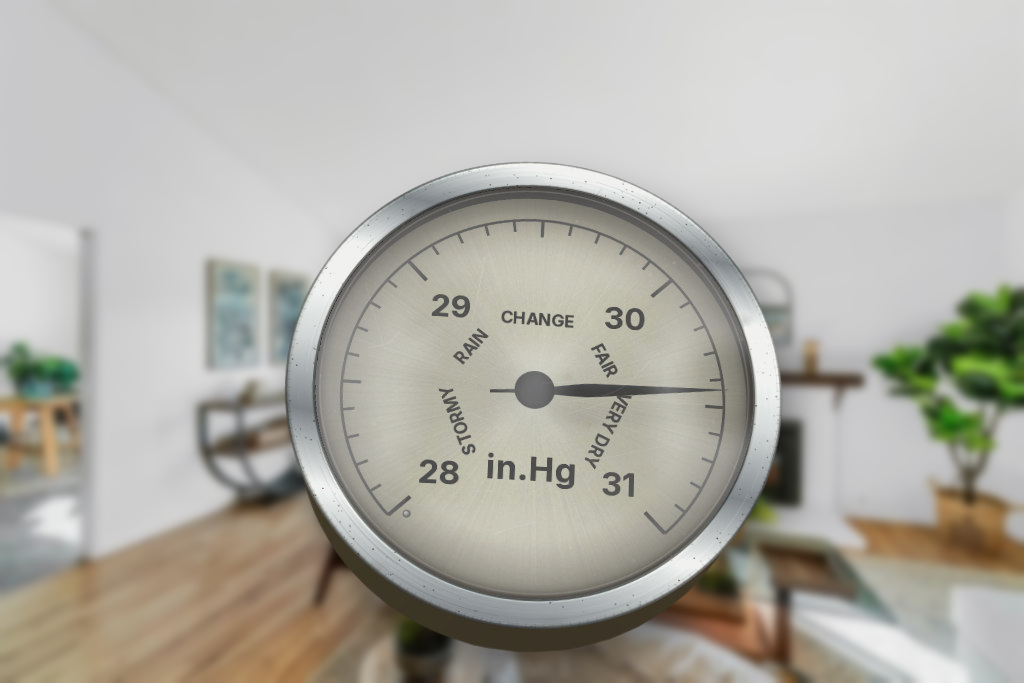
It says value=30.45 unit=inHg
